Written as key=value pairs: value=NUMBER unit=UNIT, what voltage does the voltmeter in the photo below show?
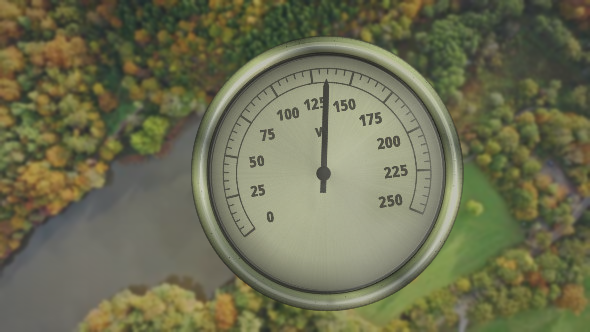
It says value=135 unit=V
